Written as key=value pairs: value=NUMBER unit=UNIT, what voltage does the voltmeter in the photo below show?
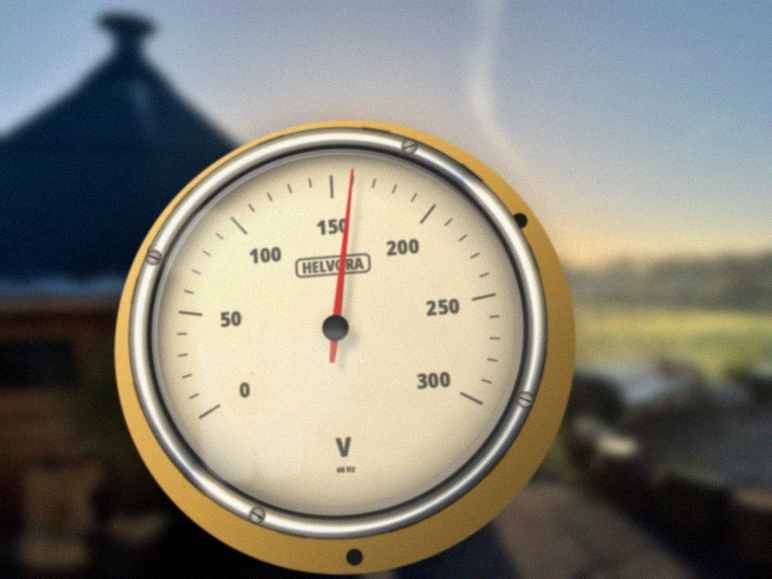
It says value=160 unit=V
